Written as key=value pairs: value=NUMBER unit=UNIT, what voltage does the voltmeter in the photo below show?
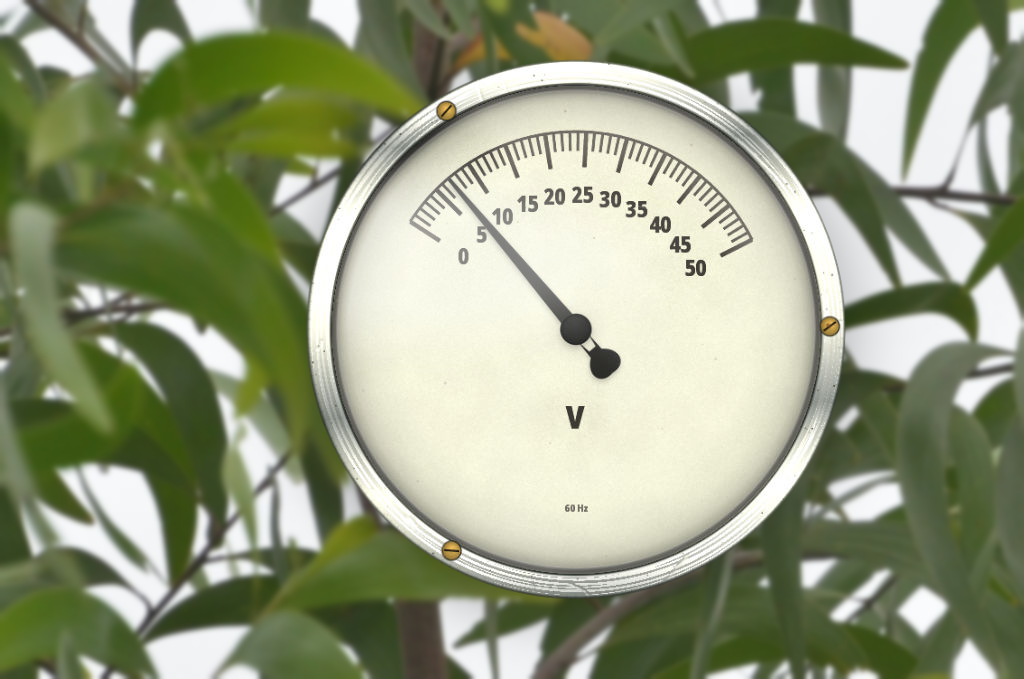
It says value=7 unit=V
